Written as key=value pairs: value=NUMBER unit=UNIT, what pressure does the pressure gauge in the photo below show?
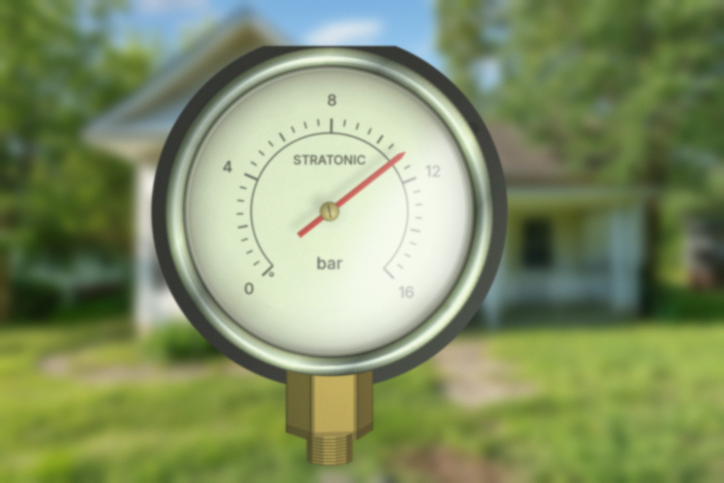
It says value=11 unit=bar
